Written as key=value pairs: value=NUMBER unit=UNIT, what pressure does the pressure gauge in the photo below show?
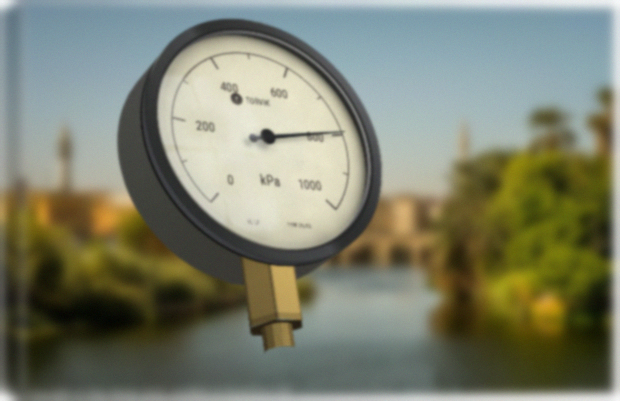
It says value=800 unit=kPa
